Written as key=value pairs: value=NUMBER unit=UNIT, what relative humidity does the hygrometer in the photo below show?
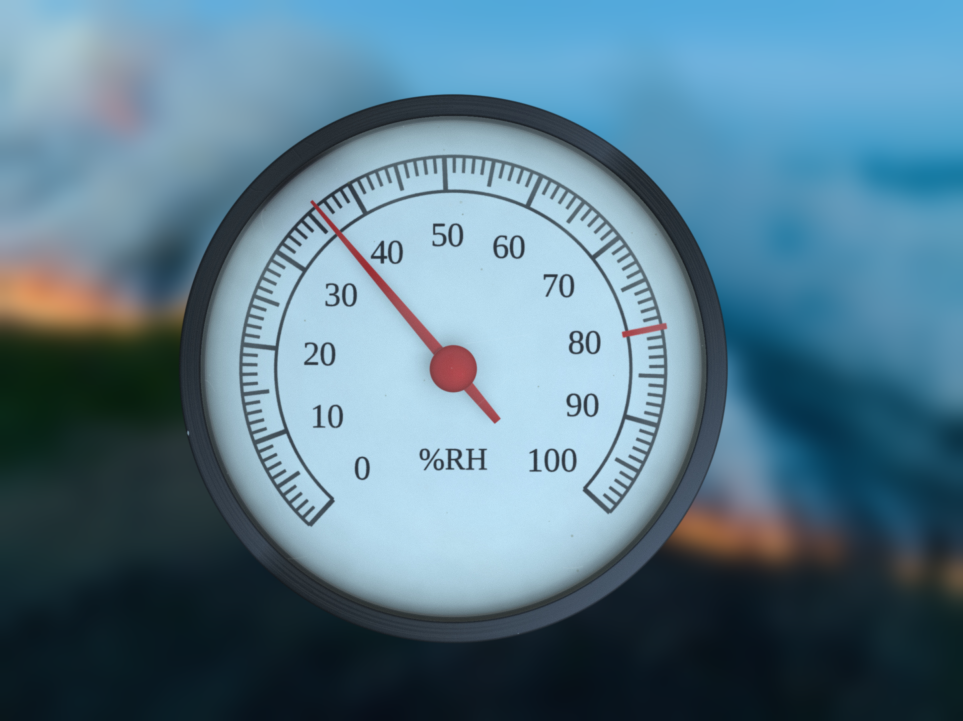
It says value=36 unit=%
